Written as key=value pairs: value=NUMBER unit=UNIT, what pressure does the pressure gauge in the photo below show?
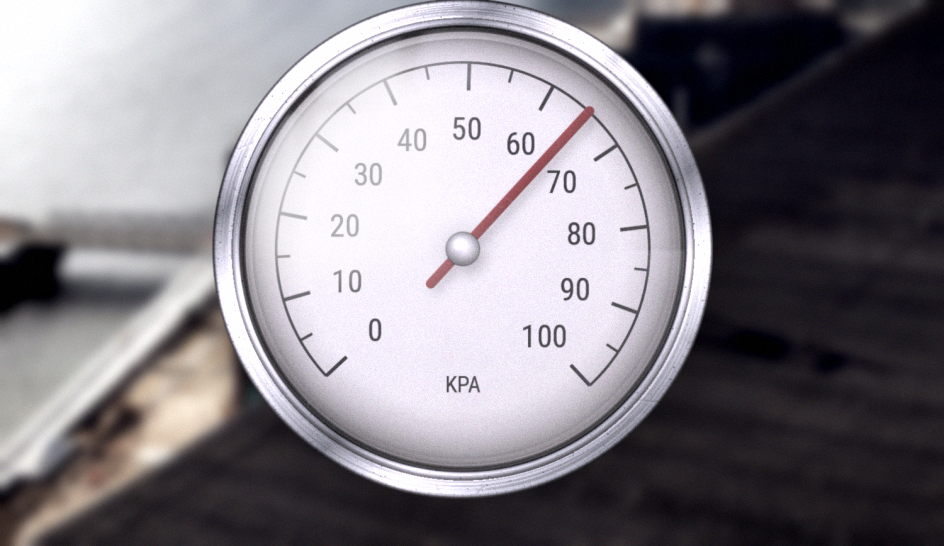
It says value=65 unit=kPa
